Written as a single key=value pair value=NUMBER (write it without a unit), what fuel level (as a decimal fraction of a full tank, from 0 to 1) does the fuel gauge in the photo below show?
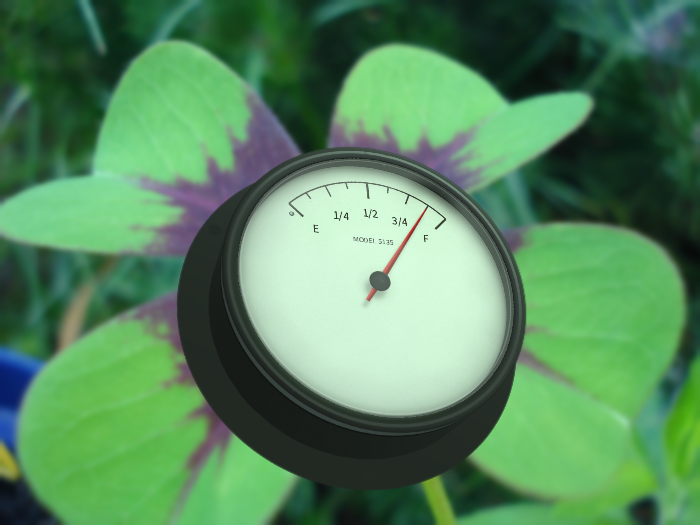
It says value=0.875
